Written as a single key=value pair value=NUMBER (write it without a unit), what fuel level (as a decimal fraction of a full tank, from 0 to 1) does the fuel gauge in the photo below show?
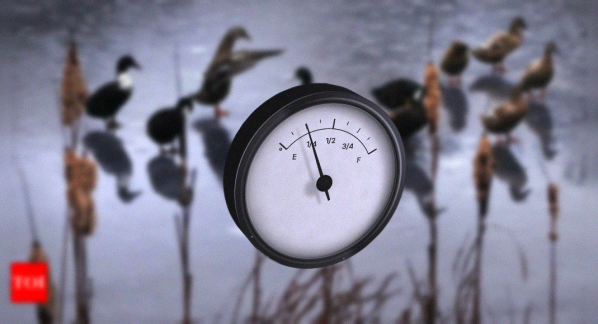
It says value=0.25
